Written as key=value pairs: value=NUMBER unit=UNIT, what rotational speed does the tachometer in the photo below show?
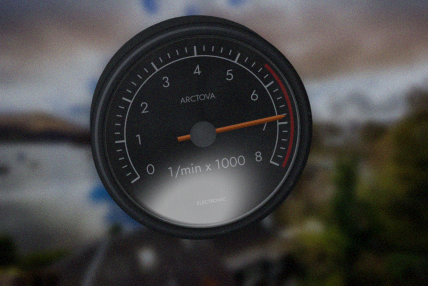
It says value=6800 unit=rpm
